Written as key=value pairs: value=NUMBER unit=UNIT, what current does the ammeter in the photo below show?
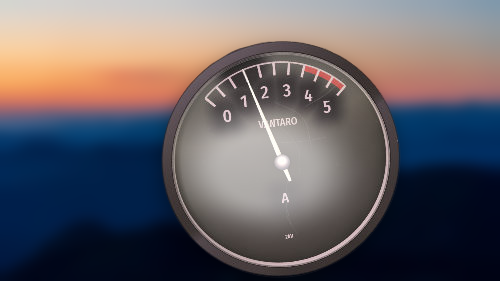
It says value=1.5 unit=A
